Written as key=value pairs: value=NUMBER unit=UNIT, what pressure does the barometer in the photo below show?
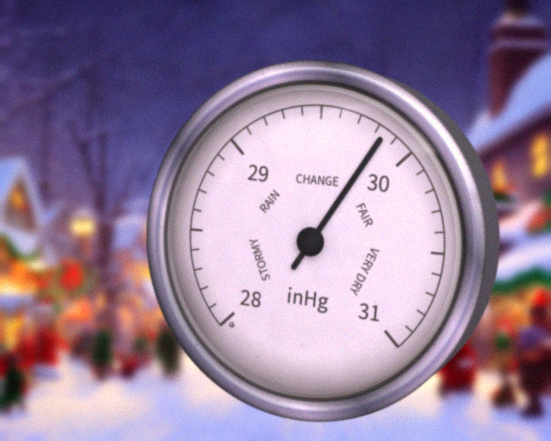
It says value=29.85 unit=inHg
